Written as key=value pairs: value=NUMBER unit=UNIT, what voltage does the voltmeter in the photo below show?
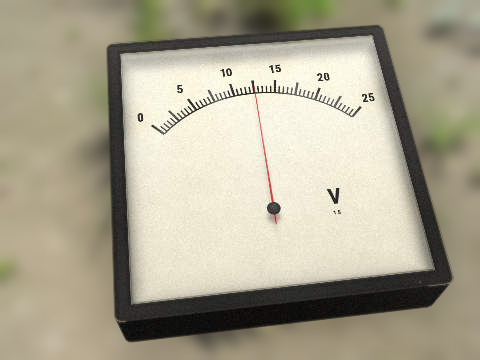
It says value=12.5 unit=V
